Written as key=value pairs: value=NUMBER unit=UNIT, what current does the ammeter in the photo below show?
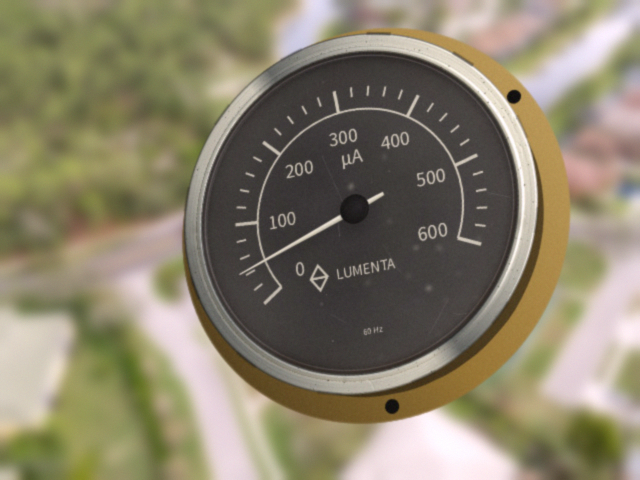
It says value=40 unit=µA
